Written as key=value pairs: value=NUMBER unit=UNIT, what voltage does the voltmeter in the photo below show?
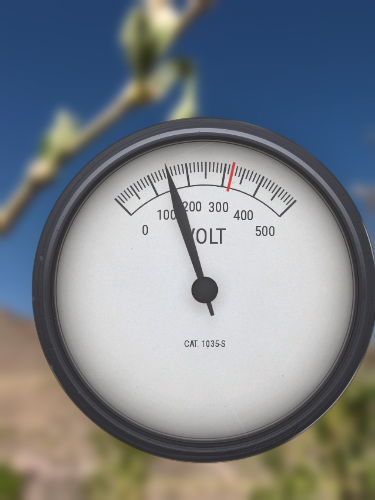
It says value=150 unit=V
